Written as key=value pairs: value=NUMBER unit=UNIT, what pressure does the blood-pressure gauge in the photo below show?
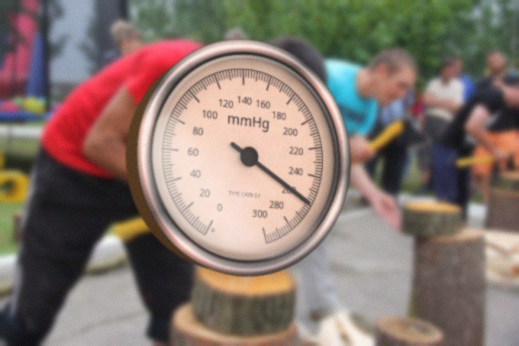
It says value=260 unit=mmHg
